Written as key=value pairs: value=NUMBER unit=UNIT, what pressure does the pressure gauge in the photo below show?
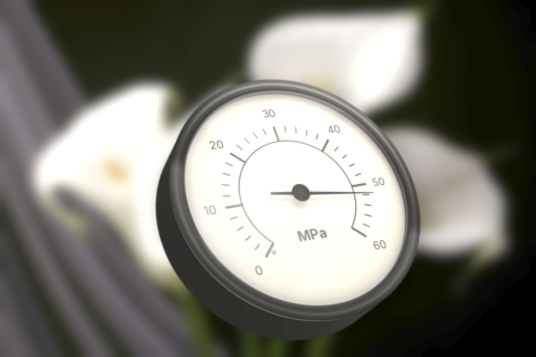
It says value=52 unit=MPa
